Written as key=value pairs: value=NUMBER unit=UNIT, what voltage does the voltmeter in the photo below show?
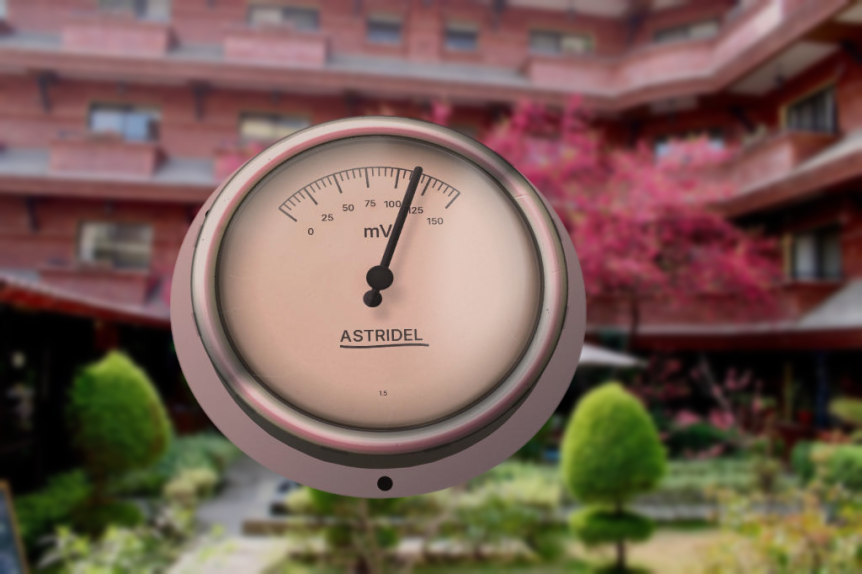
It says value=115 unit=mV
